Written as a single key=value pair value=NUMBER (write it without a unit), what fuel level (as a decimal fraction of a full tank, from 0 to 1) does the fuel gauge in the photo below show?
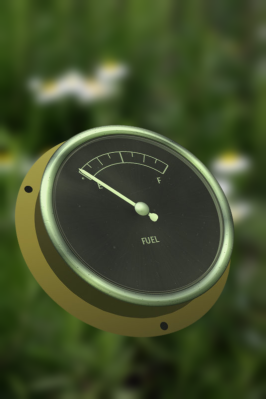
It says value=0
